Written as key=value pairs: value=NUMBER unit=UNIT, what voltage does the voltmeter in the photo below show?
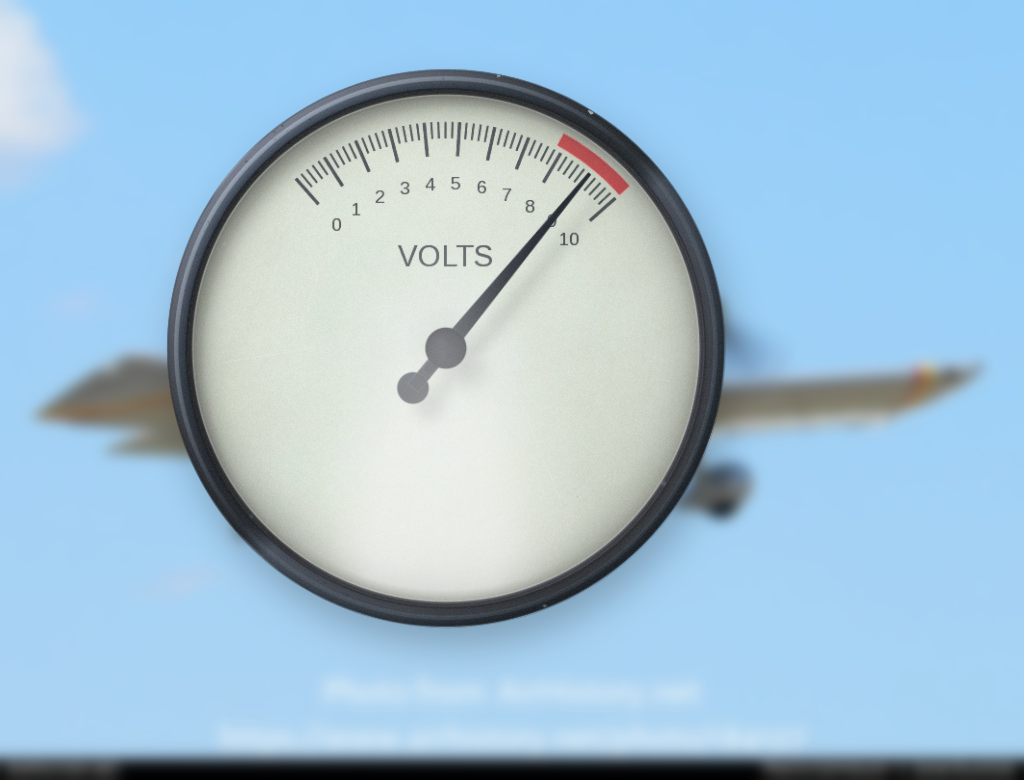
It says value=9 unit=V
